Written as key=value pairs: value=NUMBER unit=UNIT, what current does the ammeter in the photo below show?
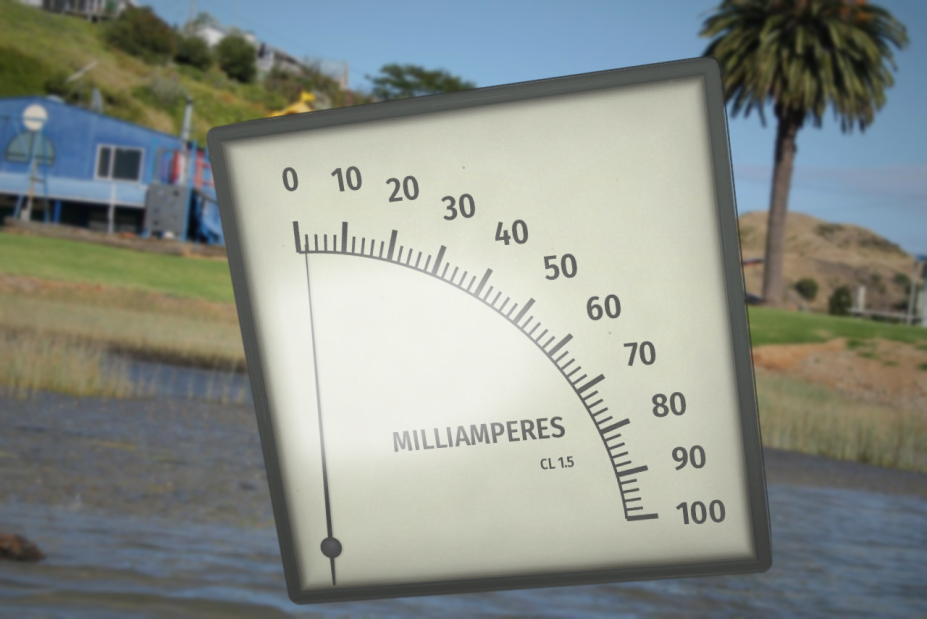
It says value=2 unit=mA
